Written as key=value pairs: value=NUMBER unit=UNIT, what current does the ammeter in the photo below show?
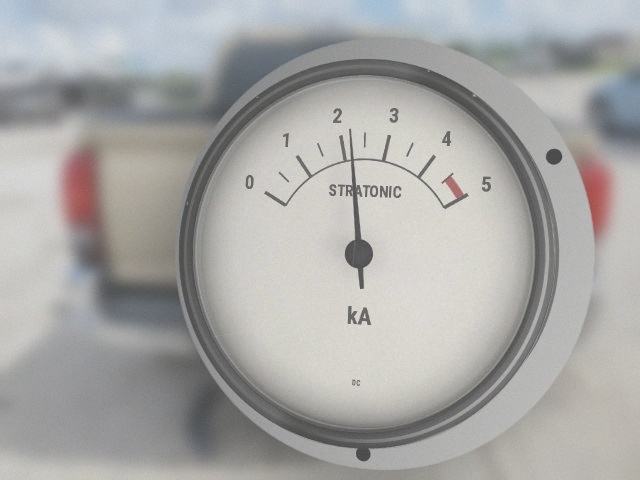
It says value=2.25 unit=kA
